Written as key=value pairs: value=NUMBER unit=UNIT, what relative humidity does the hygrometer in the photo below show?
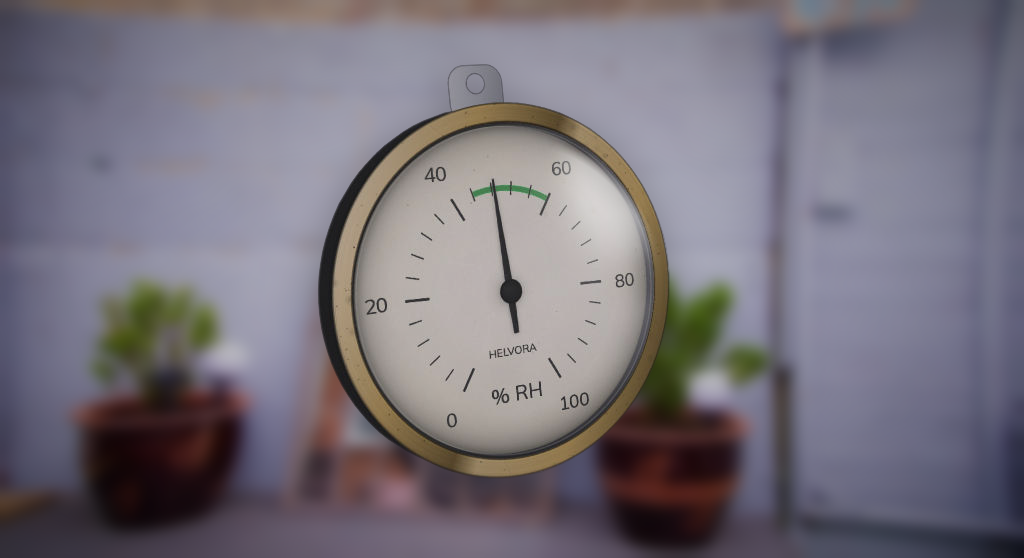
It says value=48 unit=%
